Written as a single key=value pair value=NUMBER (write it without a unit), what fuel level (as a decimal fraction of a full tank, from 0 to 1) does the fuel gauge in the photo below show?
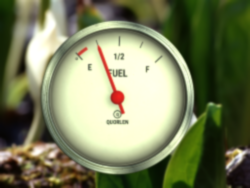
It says value=0.25
